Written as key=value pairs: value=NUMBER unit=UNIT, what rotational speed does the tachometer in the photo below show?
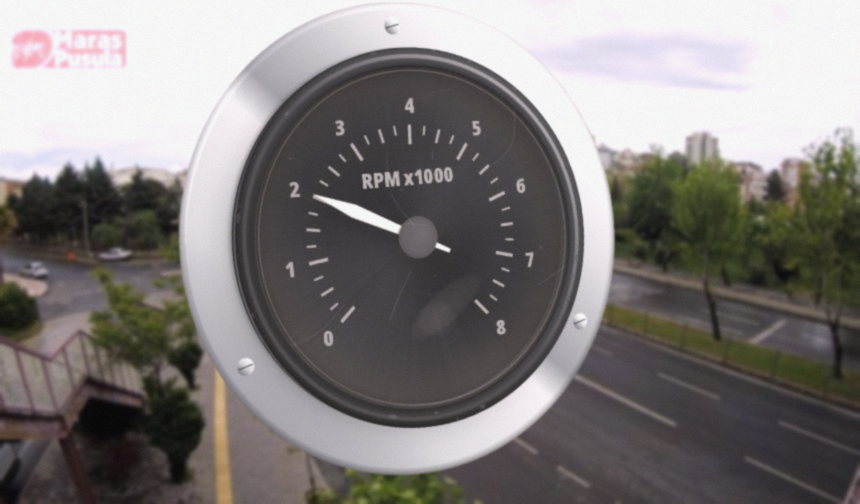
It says value=2000 unit=rpm
